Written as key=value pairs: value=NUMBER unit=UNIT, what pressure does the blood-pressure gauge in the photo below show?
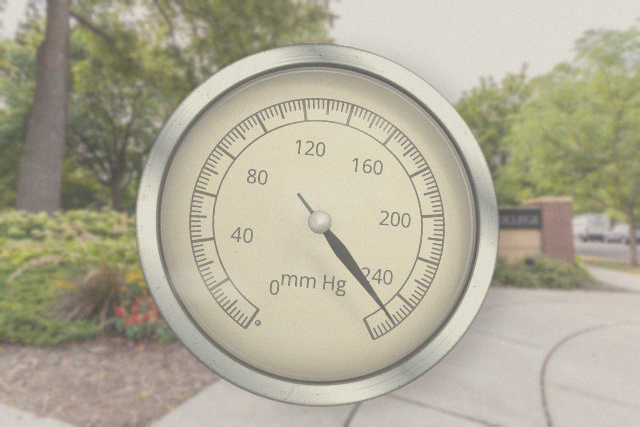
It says value=250 unit=mmHg
